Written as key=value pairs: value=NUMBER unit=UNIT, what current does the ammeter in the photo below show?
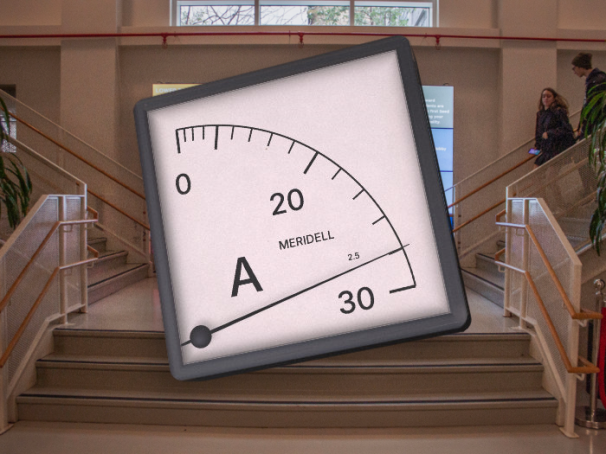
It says value=28 unit=A
